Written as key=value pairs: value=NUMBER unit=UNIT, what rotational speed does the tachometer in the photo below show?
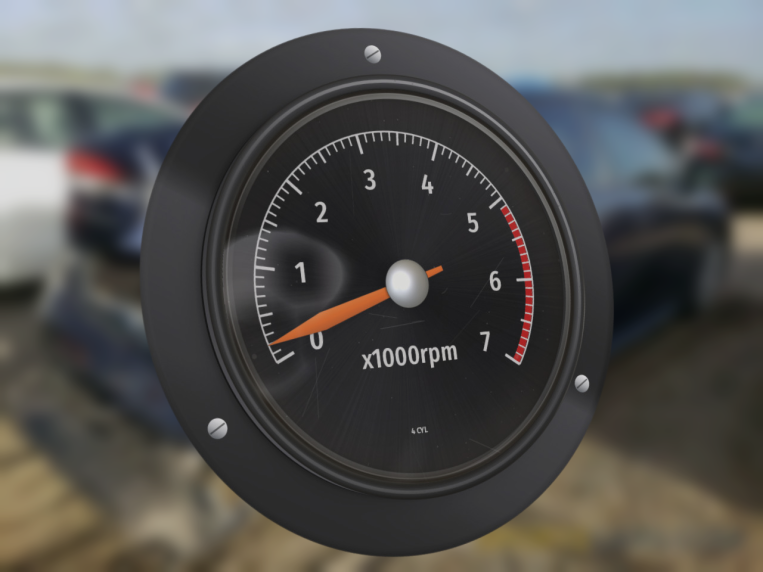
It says value=200 unit=rpm
